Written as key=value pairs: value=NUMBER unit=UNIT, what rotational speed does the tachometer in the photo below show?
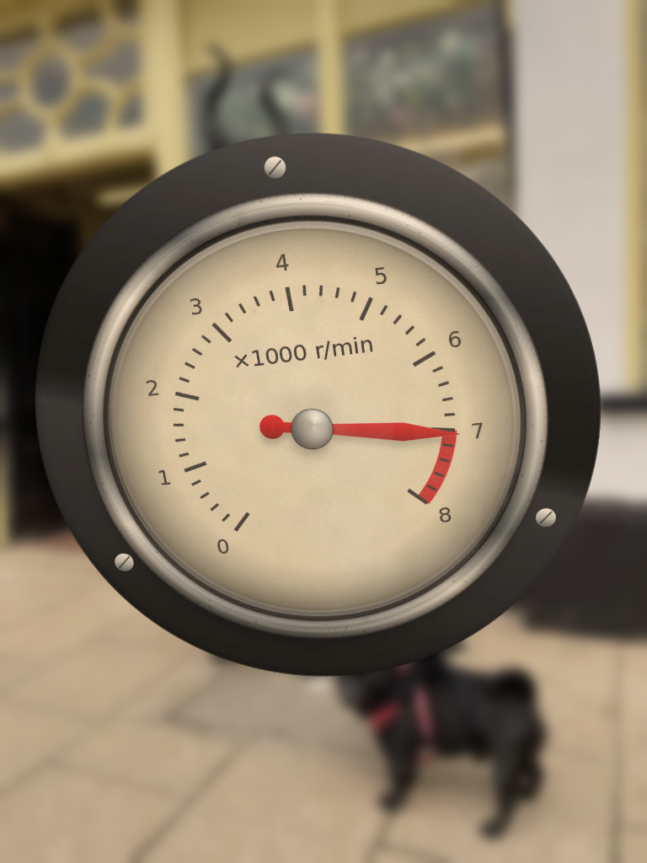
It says value=7000 unit=rpm
